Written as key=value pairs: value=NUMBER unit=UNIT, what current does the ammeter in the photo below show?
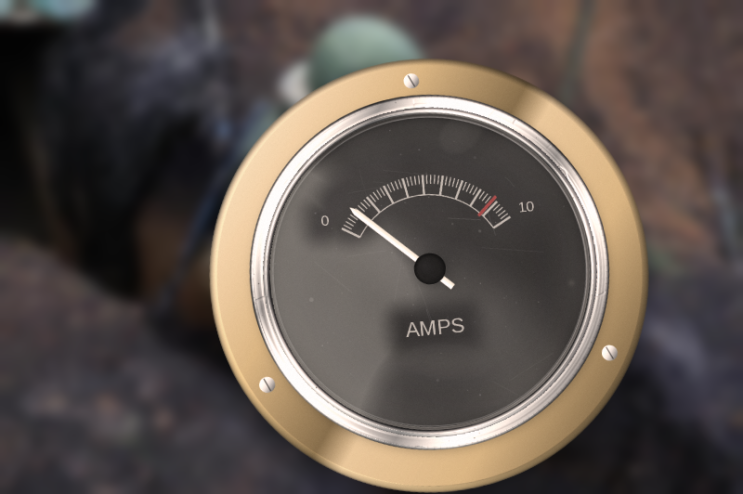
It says value=1 unit=A
